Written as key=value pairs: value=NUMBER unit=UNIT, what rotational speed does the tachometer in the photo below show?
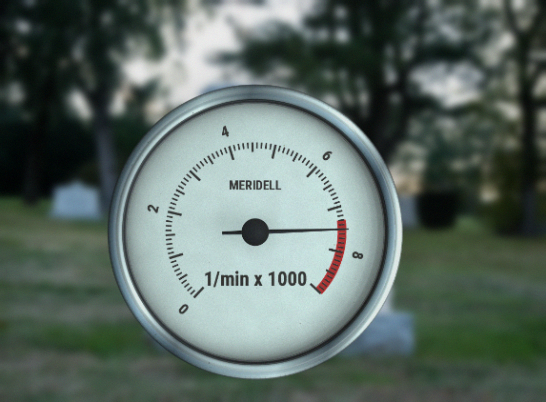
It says value=7500 unit=rpm
